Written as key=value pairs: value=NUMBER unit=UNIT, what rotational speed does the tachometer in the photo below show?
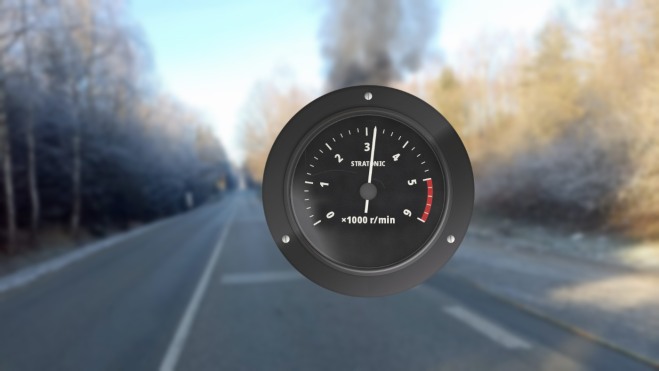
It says value=3200 unit=rpm
